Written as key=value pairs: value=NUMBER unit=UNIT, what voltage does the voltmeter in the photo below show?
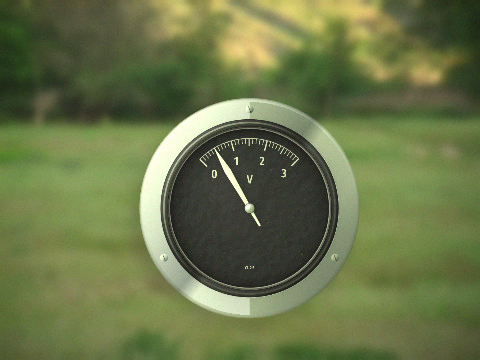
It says value=0.5 unit=V
